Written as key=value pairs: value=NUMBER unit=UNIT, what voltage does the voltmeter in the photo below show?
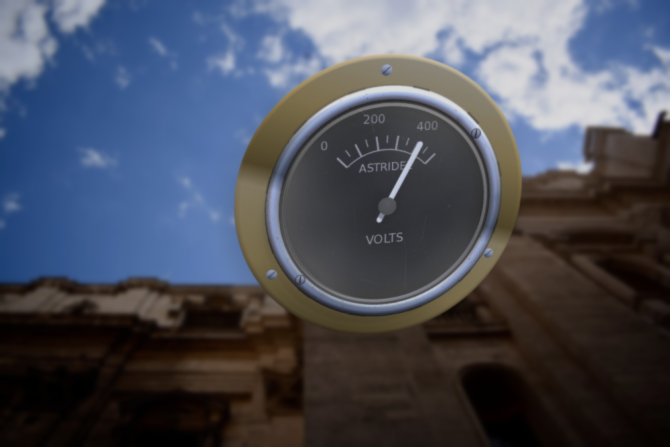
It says value=400 unit=V
